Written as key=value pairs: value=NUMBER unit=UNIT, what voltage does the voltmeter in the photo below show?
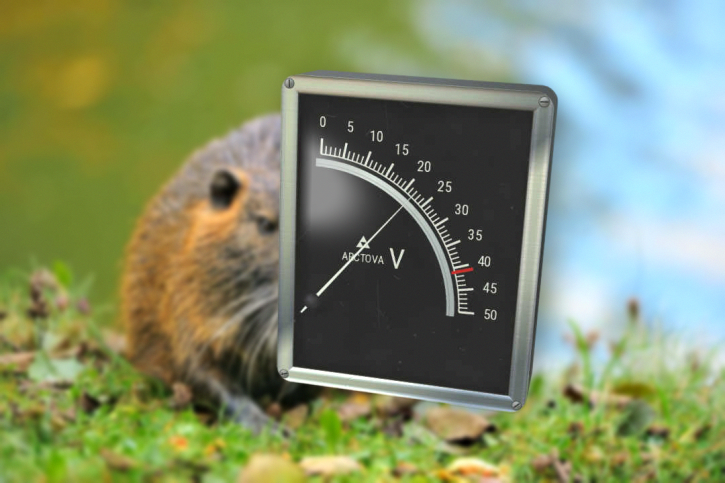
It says value=22 unit=V
